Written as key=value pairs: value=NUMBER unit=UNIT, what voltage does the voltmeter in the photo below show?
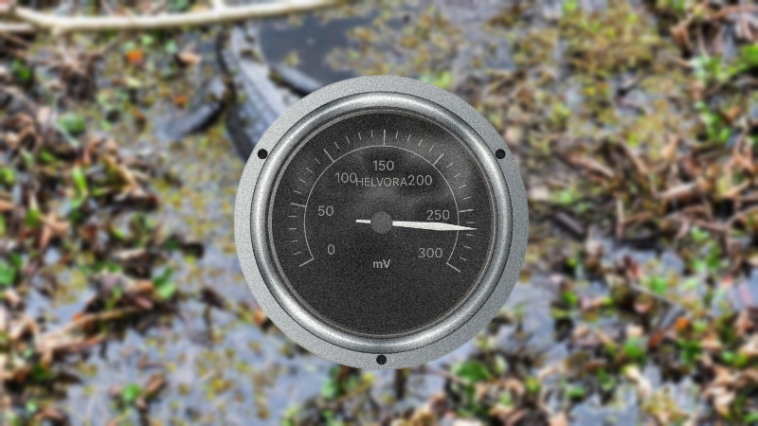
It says value=265 unit=mV
